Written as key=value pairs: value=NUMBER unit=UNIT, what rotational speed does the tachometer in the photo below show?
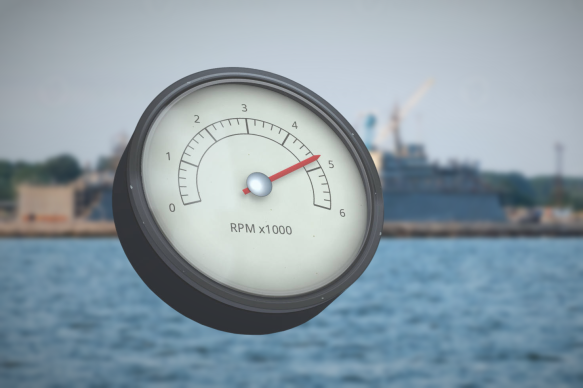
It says value=4800 unit=rpm
